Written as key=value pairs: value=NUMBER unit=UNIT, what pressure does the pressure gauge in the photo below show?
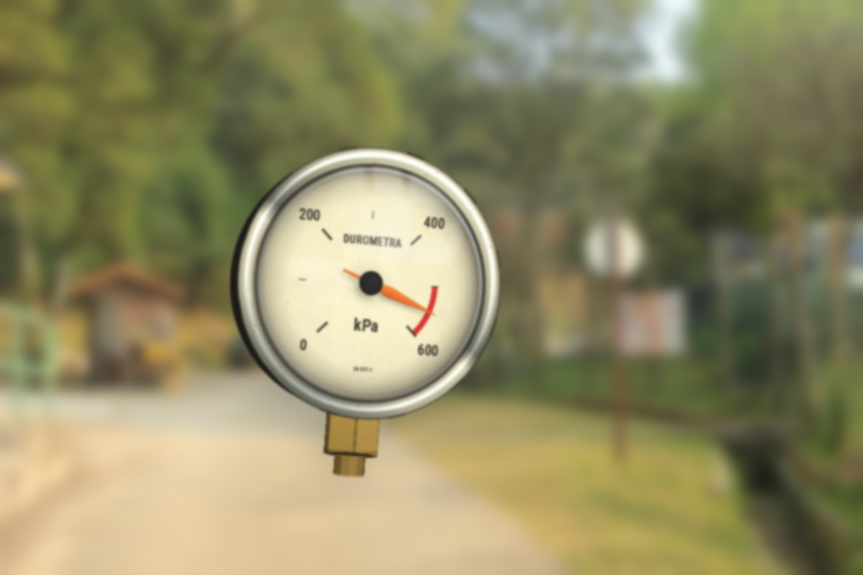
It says value=550 unit=kPa
